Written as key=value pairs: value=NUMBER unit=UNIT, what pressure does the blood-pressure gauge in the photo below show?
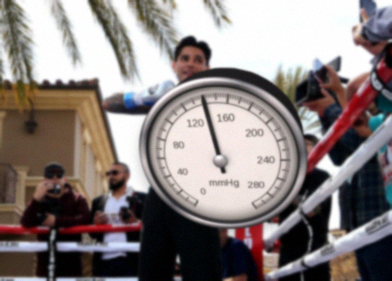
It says value=140 unit=mmHg
